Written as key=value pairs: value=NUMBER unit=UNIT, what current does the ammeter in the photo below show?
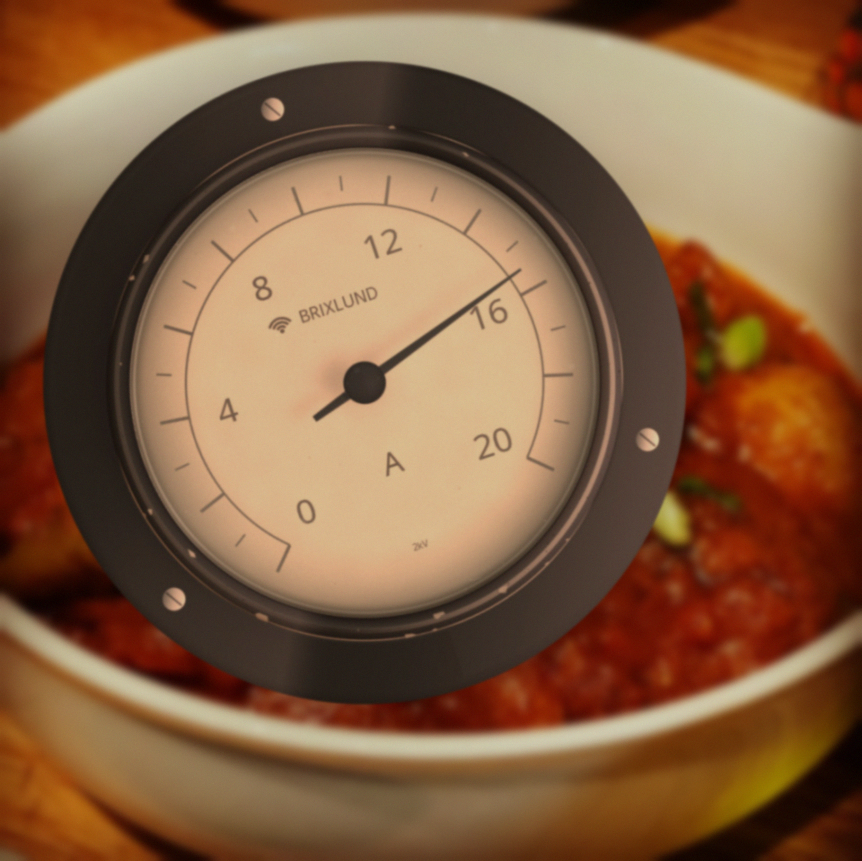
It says value=15.5 unit=A
